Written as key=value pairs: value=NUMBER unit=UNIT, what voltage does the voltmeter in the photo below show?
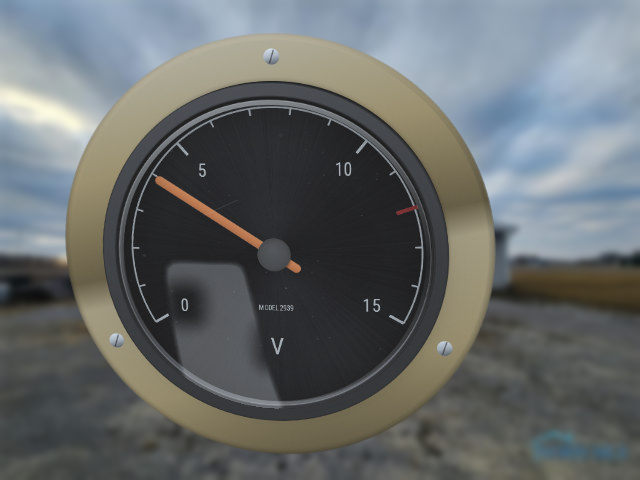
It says value=4 unit=V
